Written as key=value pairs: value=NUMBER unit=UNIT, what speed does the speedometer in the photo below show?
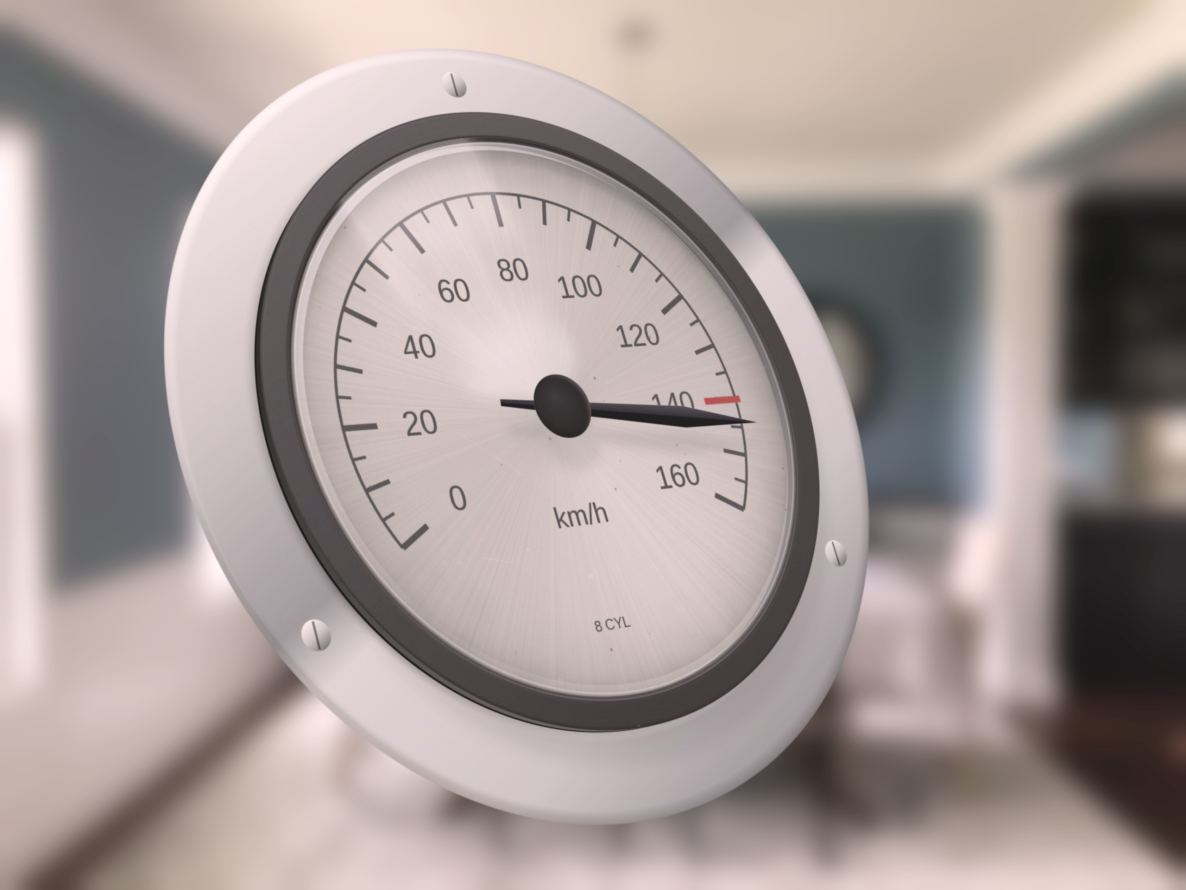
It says value=145 unit=km/h
